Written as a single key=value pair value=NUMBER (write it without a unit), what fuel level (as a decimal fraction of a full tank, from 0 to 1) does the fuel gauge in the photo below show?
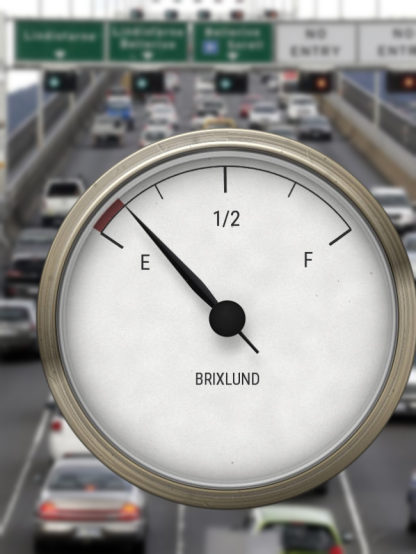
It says value=0.125
